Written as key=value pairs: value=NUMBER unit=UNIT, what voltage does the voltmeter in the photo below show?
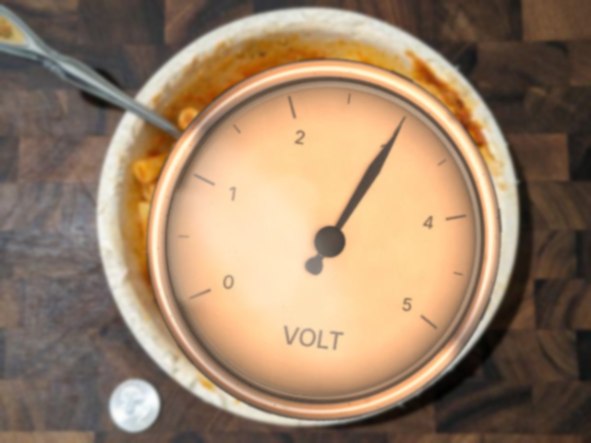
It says value=3 unit=V
